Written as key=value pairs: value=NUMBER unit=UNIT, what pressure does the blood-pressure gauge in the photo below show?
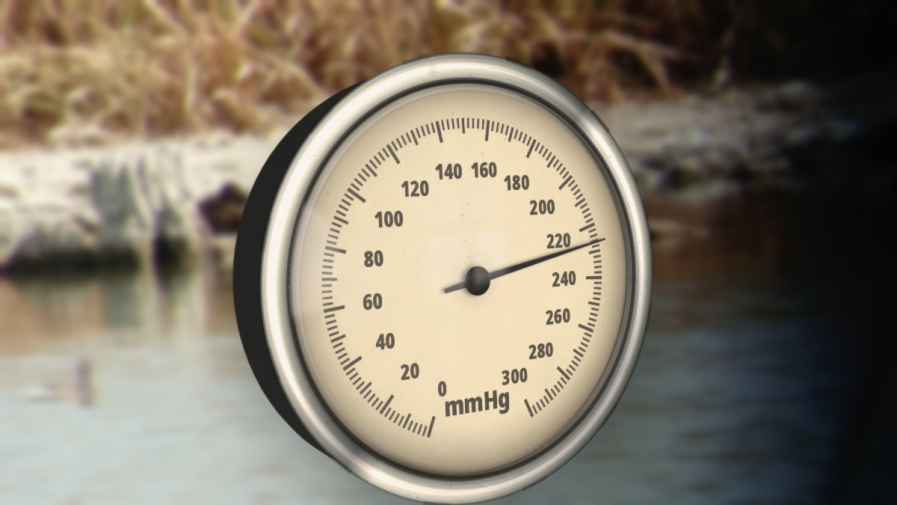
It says value=226 unit=mmHg
